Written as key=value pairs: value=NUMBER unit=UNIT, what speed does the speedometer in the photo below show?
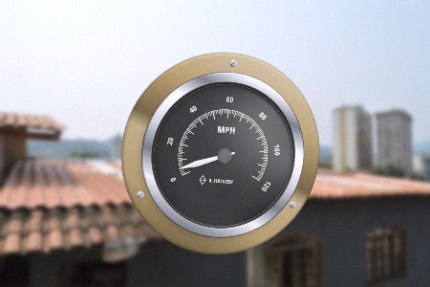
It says value=5 unit=mph
